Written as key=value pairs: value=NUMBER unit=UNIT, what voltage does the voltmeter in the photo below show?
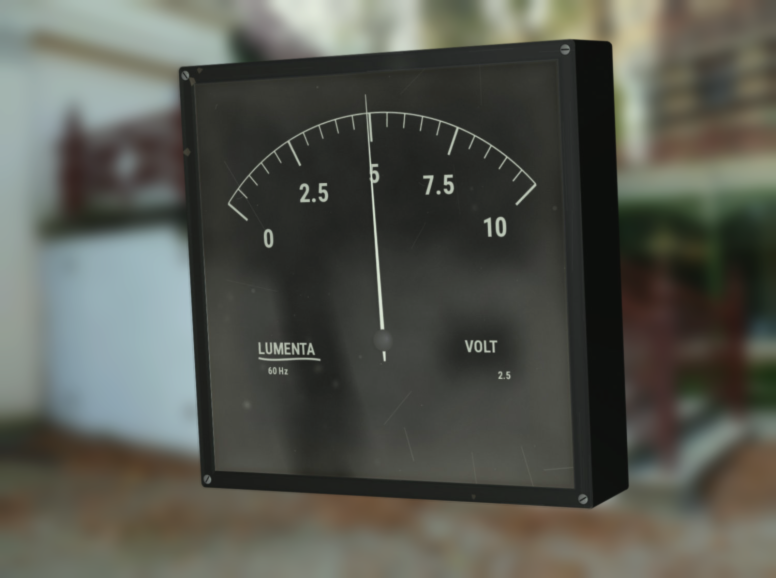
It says value=5 unit=V
